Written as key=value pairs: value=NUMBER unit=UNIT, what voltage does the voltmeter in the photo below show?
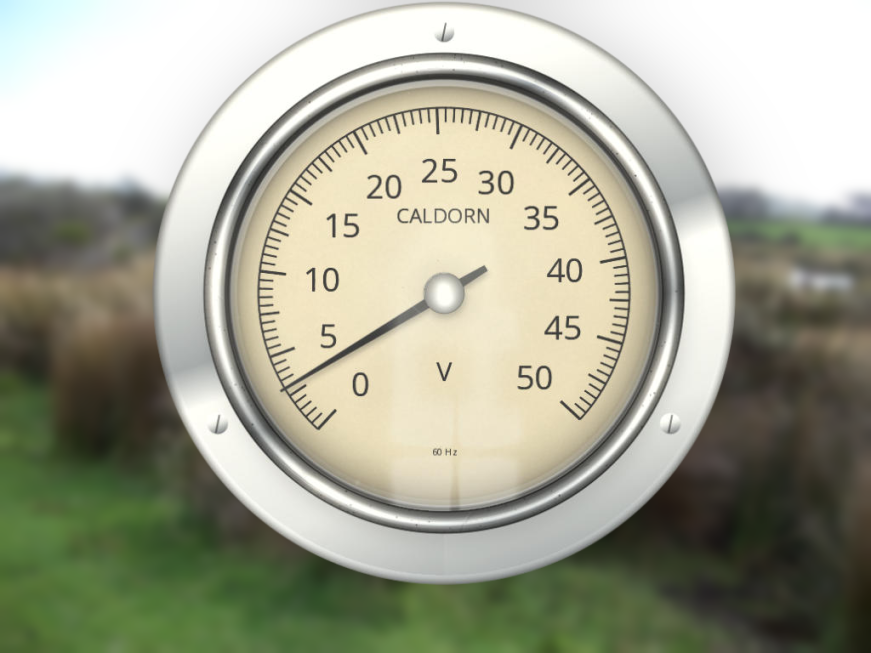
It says value=3 unit=V
